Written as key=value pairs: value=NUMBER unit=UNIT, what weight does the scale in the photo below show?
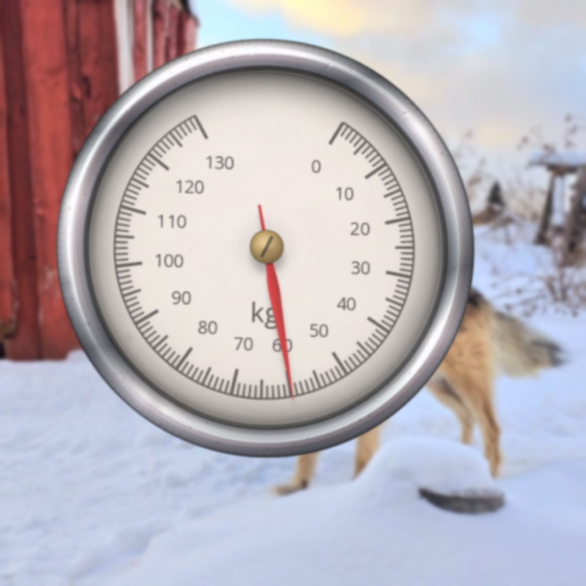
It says value=60 unit=kg
